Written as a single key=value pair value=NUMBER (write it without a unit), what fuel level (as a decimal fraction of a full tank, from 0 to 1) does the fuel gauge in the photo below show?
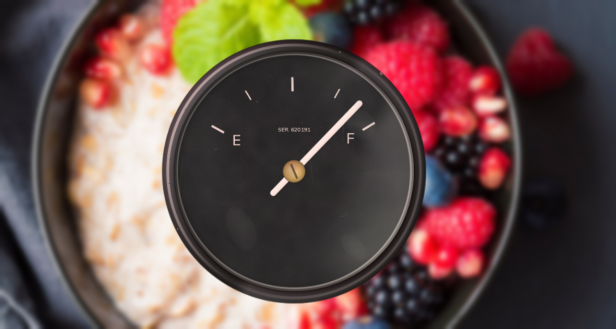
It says value=0.875
